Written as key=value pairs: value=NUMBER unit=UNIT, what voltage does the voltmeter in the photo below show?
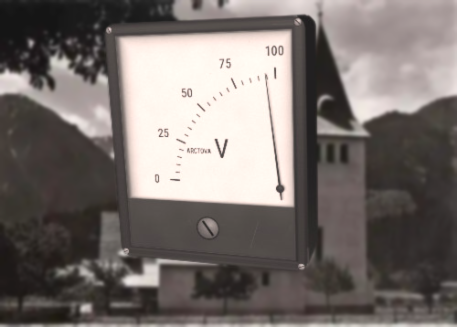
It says value=95 unit=V
